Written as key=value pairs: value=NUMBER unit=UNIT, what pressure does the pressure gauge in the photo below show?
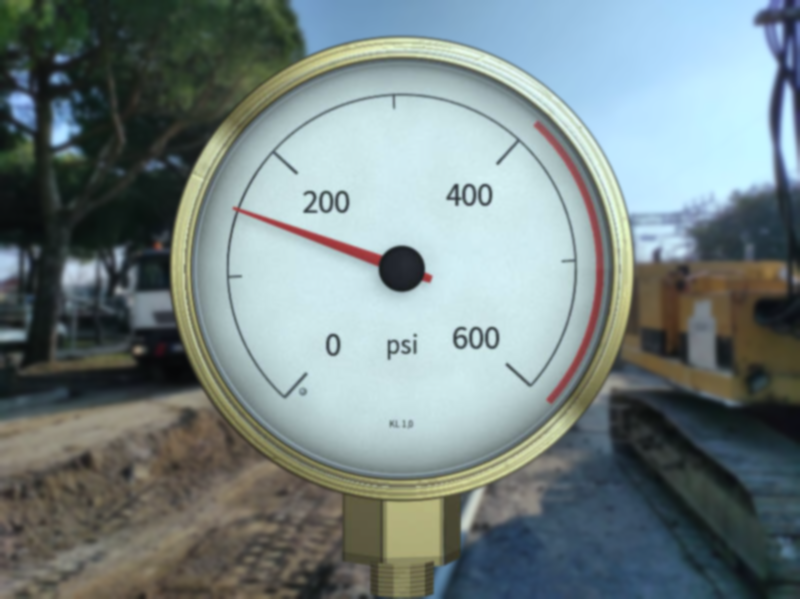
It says value=150 unit=psi
